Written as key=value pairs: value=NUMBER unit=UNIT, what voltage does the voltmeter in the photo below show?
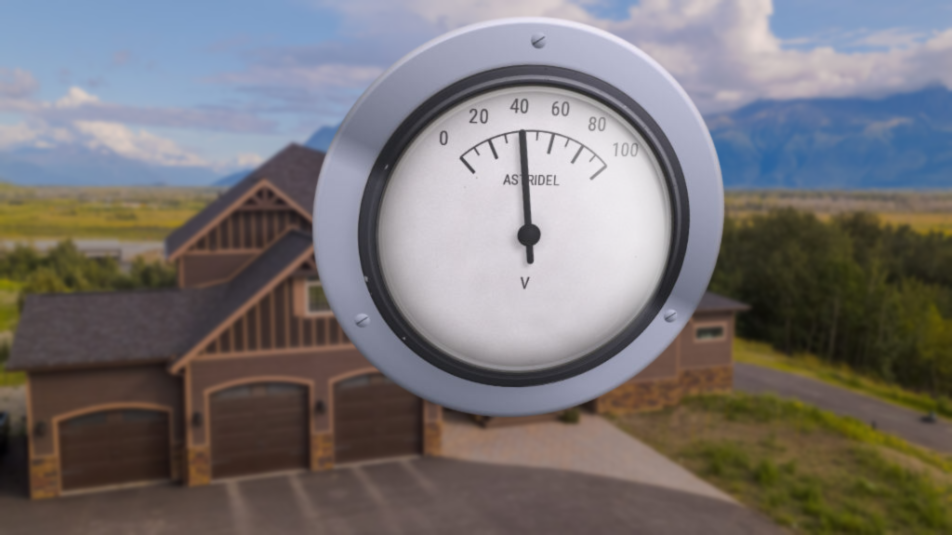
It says value=40 unit=V
